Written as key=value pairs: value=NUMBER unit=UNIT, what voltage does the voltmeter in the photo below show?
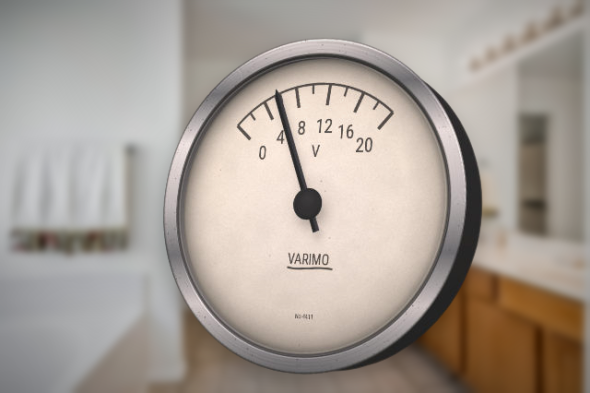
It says value=6 unit=V
